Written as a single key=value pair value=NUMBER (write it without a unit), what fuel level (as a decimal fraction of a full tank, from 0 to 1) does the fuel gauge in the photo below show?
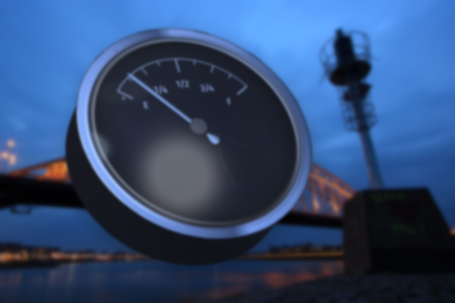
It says value=0.125
